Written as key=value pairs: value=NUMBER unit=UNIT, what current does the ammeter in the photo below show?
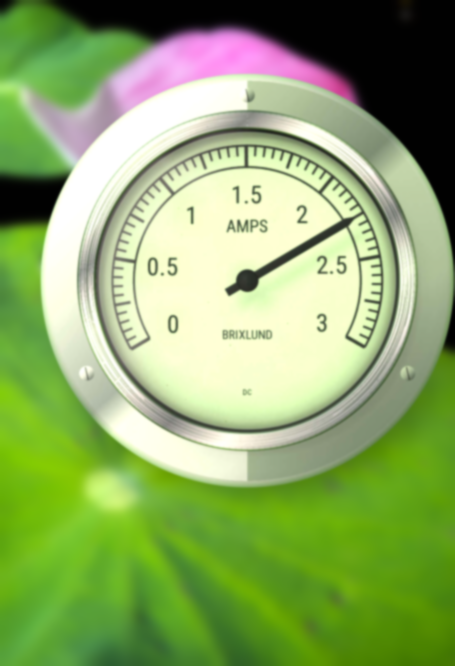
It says value=2.25 unit=A
